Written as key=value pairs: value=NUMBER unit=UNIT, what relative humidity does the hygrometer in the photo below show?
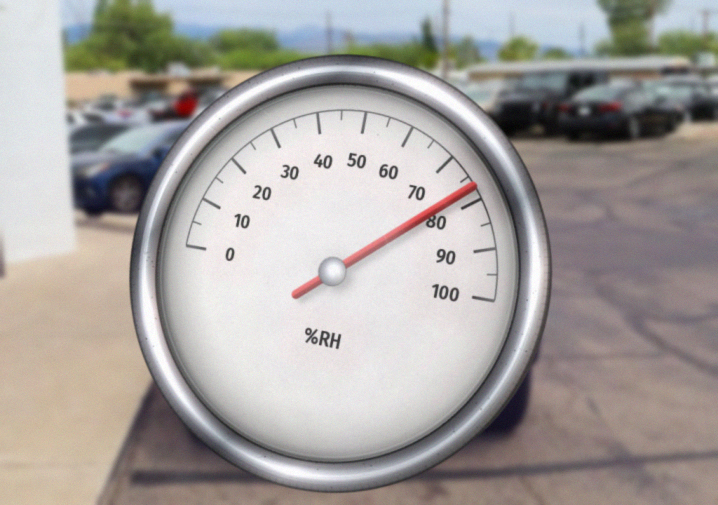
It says value=77.5 unit=%
